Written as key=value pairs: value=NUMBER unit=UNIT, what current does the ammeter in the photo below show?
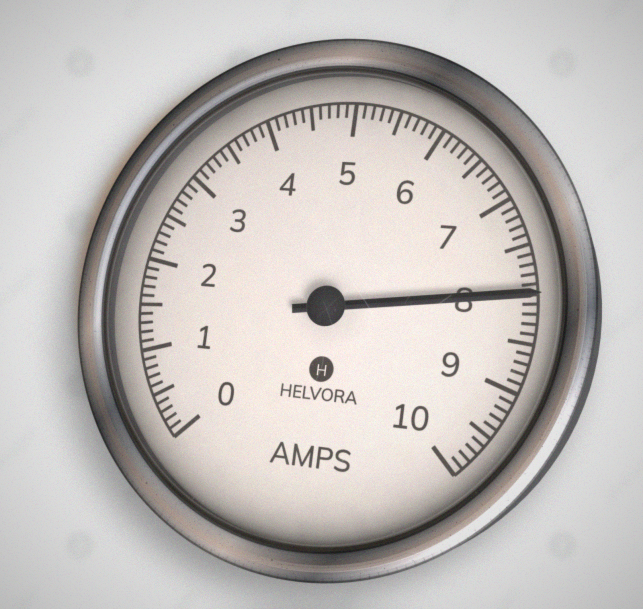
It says value=8 unit=A
